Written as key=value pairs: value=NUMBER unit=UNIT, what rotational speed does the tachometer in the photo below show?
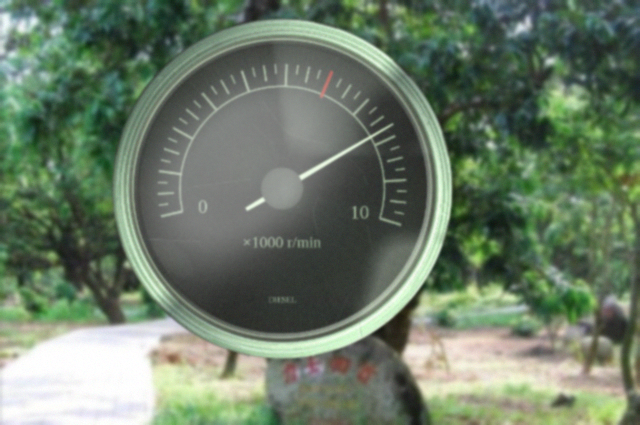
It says value=7750 unit=rpm
